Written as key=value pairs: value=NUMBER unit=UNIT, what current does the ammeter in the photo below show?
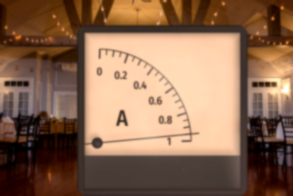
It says value=0.95 unit=A
